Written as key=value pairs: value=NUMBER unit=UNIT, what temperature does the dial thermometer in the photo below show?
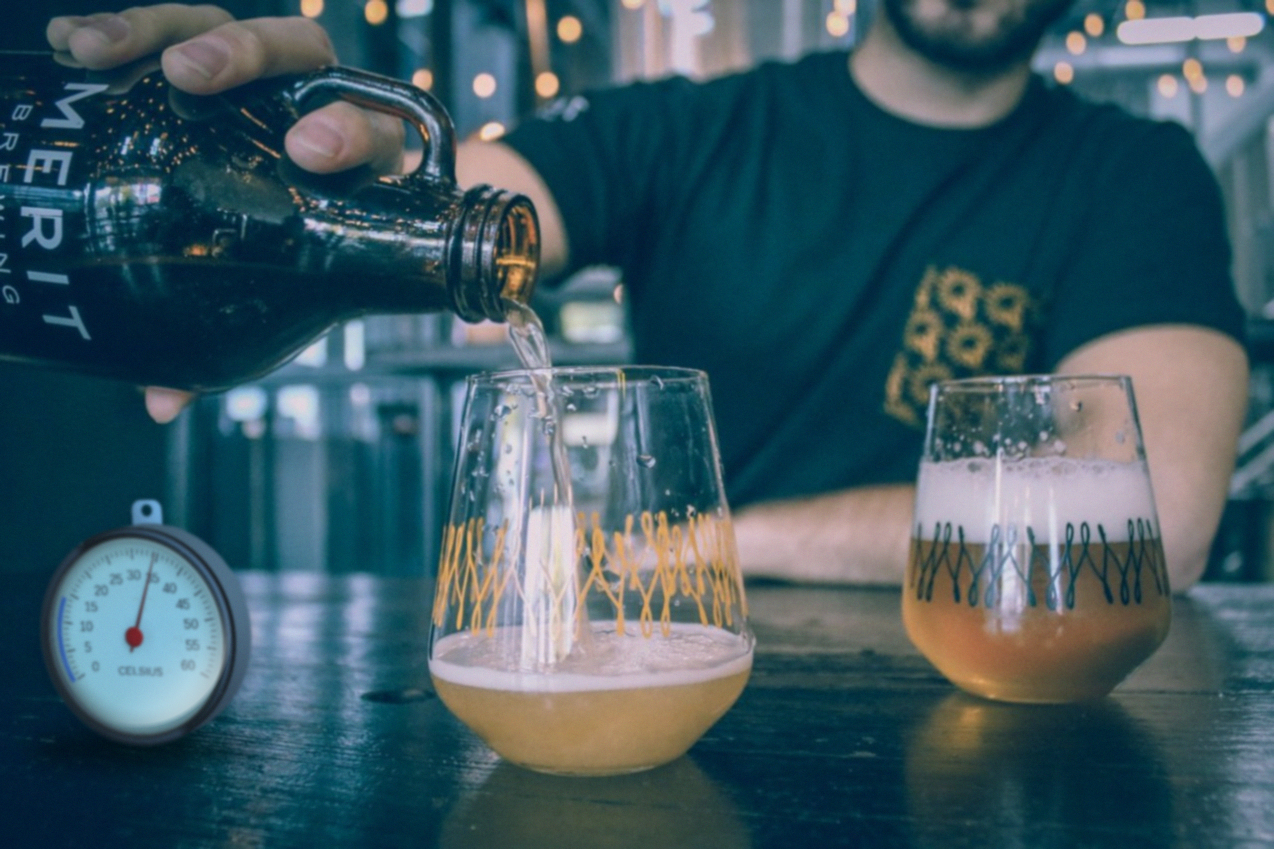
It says value=35 unit=°C
